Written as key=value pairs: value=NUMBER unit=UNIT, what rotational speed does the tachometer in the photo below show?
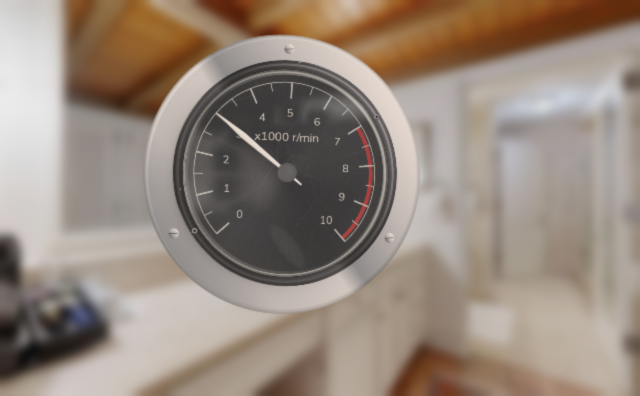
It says value=3000 unit=rpm
